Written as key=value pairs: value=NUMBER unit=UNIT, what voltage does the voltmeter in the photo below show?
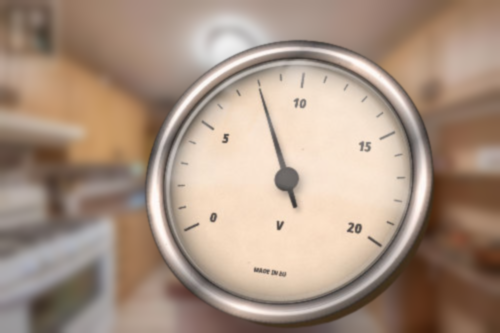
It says value=8 unit=V
